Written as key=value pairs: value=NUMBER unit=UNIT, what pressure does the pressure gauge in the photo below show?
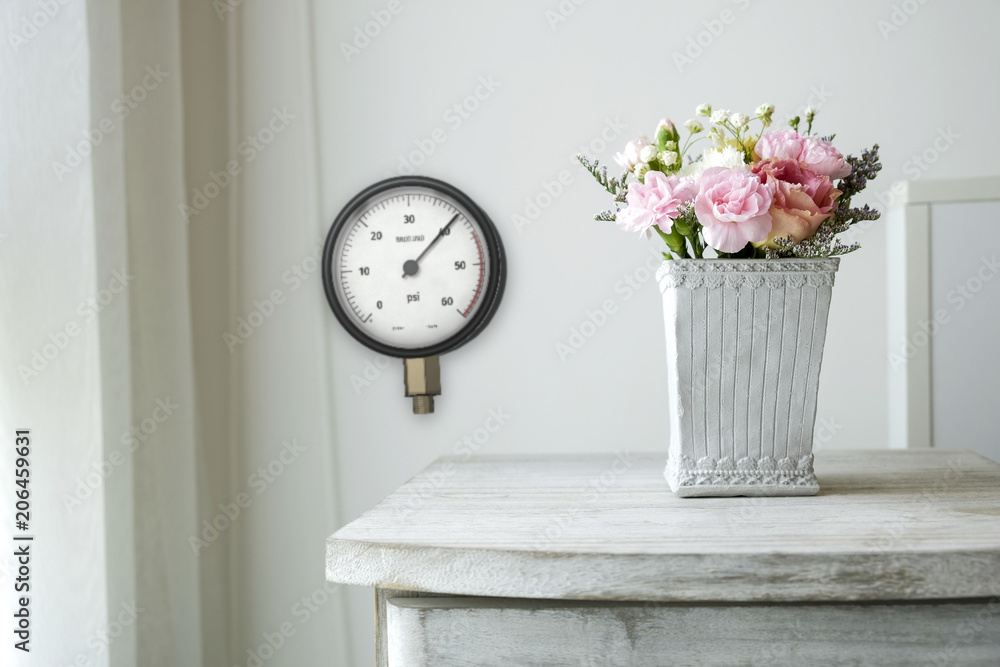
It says value=40 unit=psi
